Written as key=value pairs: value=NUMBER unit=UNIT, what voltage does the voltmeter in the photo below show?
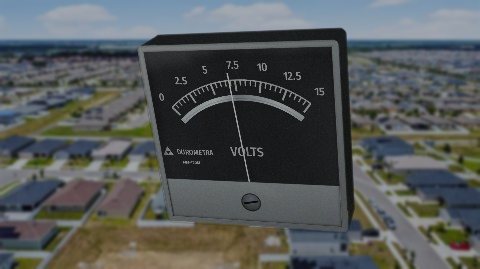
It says value=7 unit=V
